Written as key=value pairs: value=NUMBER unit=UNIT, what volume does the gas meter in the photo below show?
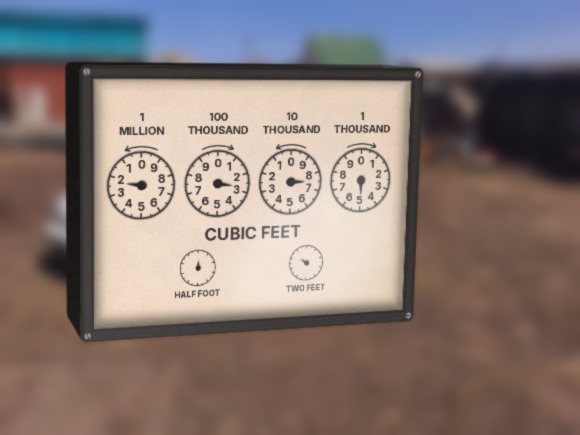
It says value=227500 unit=ft³
